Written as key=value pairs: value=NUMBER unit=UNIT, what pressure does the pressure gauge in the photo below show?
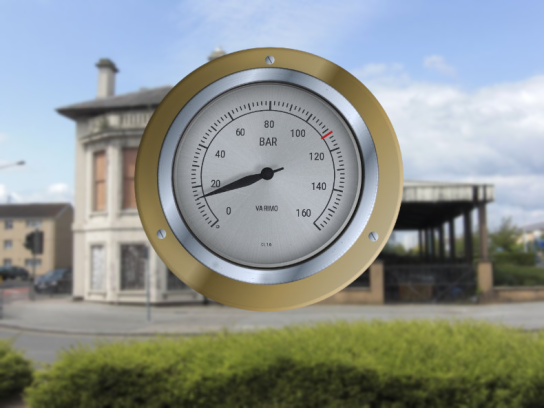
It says value=14 unit=bar
